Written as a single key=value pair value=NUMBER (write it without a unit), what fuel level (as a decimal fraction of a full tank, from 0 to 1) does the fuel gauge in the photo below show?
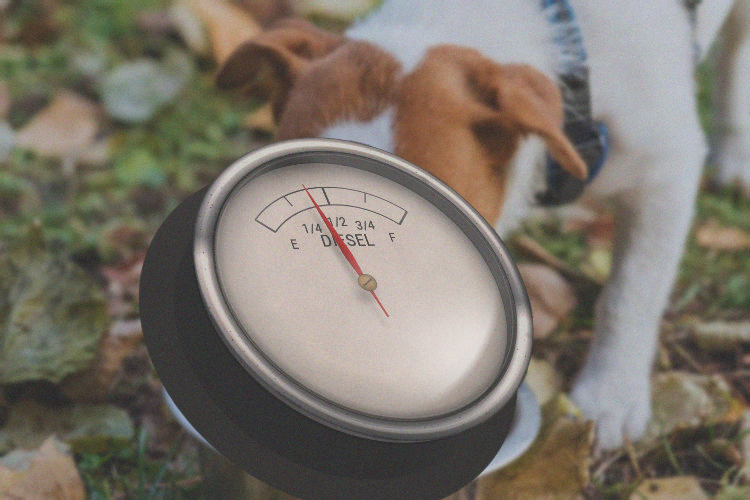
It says value=0.375
